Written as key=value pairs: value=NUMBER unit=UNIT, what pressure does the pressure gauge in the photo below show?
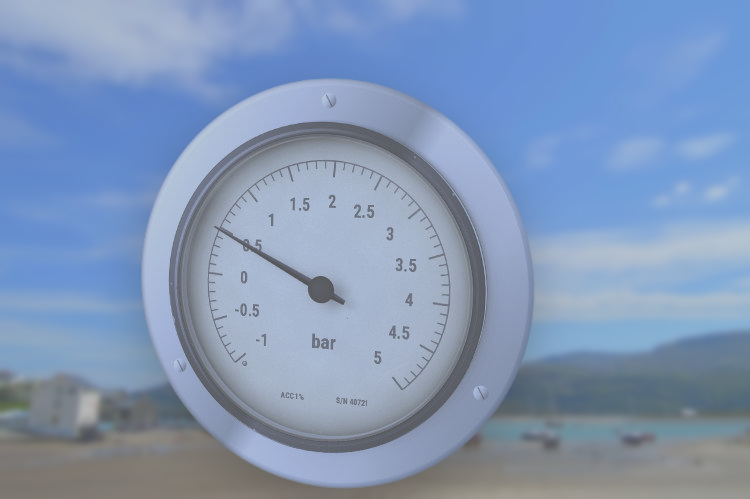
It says value=0.5 unit=bar
